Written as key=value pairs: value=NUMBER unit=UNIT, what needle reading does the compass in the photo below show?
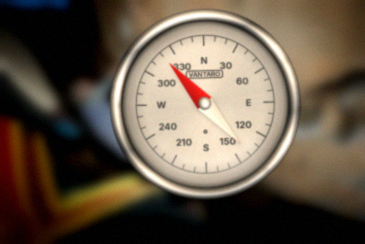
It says value=320 unit=°
